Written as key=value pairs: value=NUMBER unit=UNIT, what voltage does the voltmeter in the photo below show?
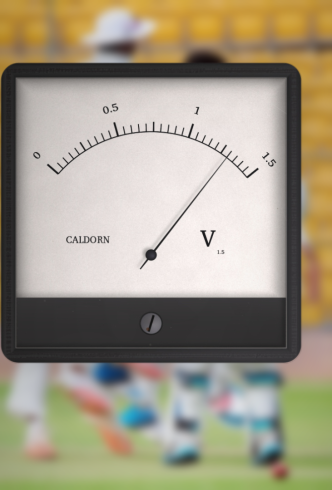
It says value=1.3 unit=V
